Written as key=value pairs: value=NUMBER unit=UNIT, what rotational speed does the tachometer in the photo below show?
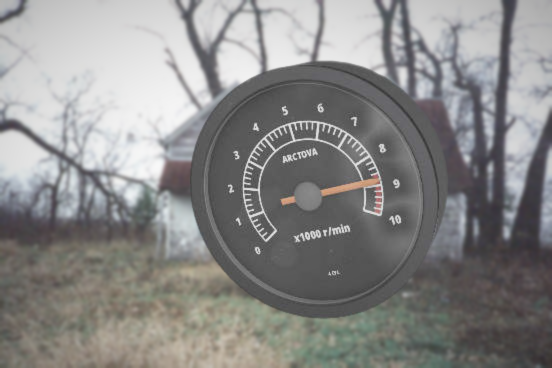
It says value=8800 unit=rpm
